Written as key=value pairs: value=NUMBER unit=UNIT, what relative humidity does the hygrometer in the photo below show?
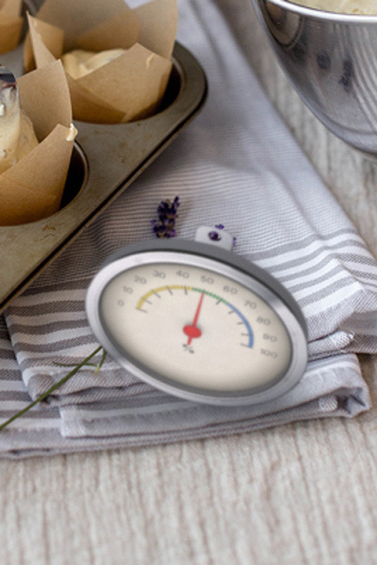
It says value=50 unit=%
